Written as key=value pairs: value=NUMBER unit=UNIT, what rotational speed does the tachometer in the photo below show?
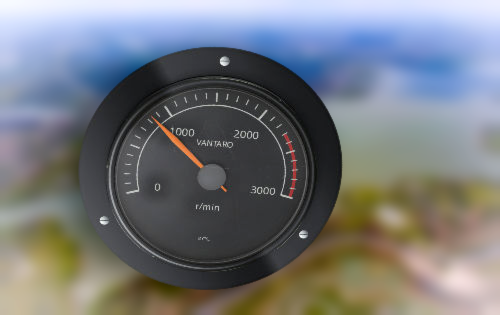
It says value=850 unit=rpm
